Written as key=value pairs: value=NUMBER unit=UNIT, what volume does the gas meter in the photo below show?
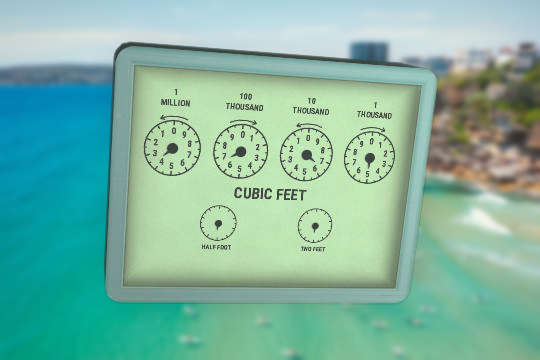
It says value=366500 unit=ft³
